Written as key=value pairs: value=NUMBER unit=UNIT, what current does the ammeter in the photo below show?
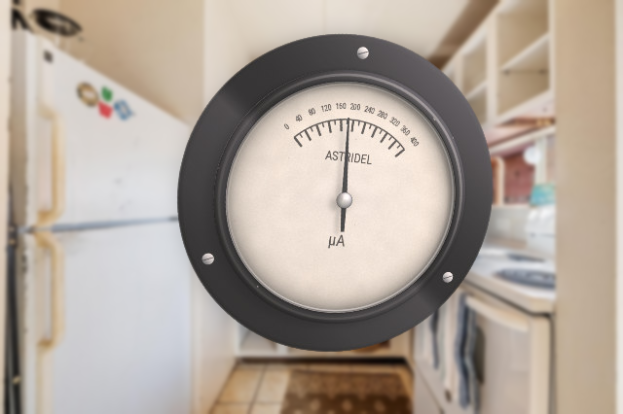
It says value=180 unit=µA
